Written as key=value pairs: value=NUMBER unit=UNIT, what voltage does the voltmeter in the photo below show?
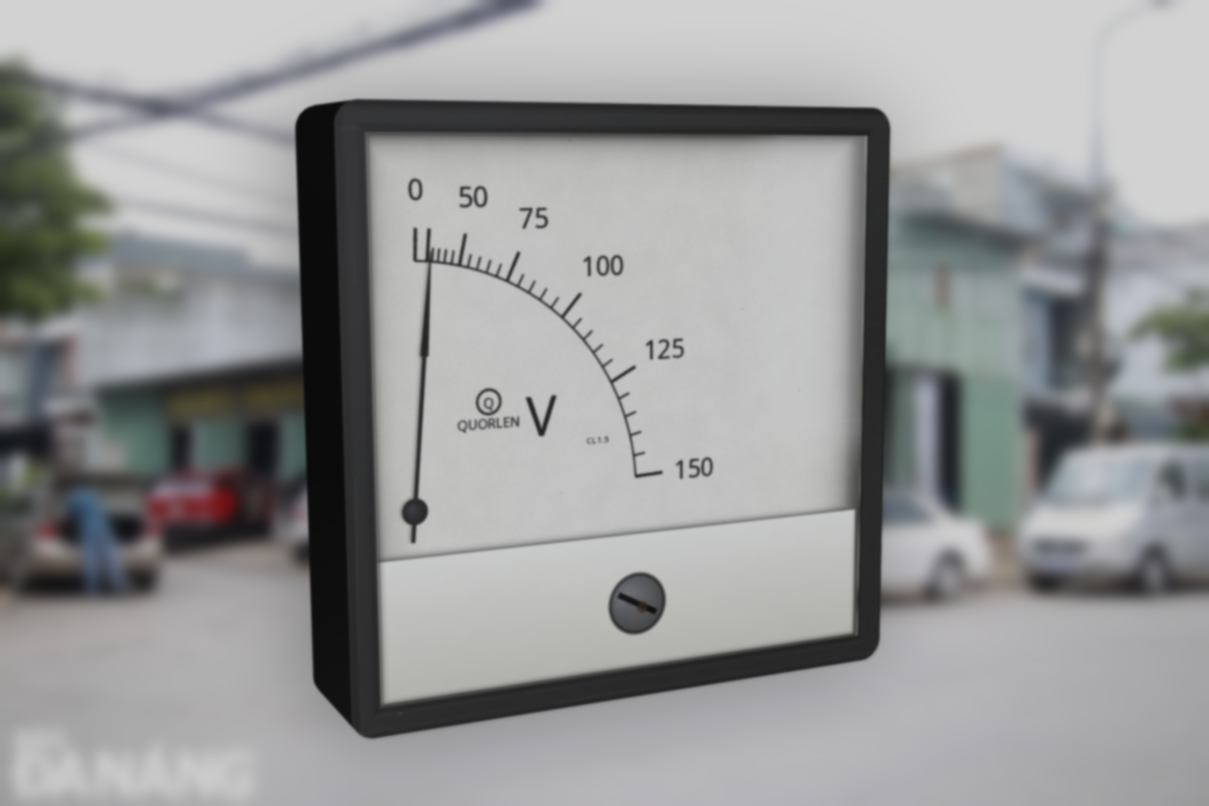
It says value=25 unit=V
